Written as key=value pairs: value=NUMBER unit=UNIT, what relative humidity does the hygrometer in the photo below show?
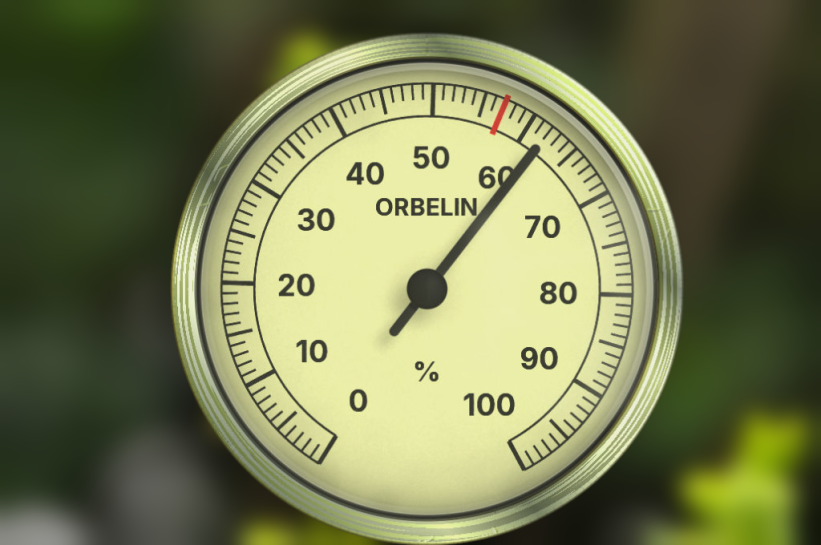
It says value=62 unit=%
